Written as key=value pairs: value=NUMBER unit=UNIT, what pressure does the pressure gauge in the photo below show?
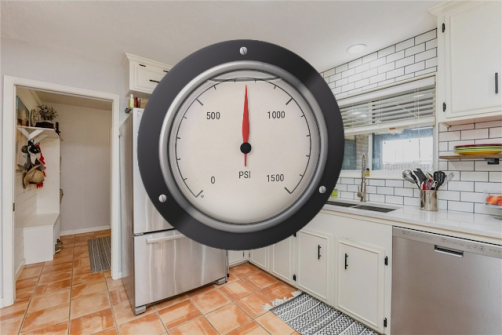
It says value=750 unit=psi
